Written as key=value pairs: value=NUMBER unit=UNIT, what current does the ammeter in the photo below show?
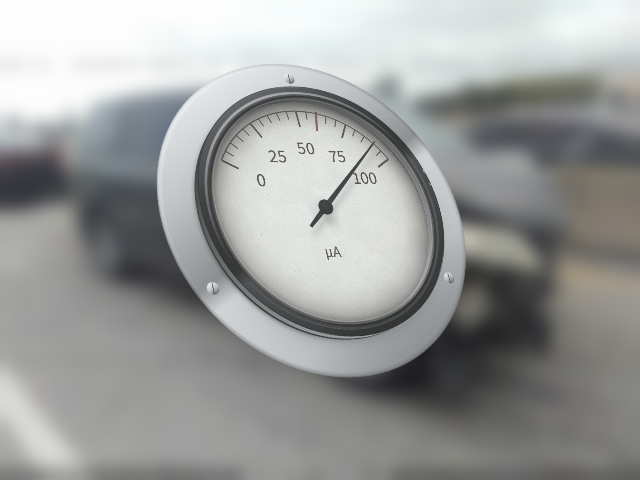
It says value=90 unit=µA
